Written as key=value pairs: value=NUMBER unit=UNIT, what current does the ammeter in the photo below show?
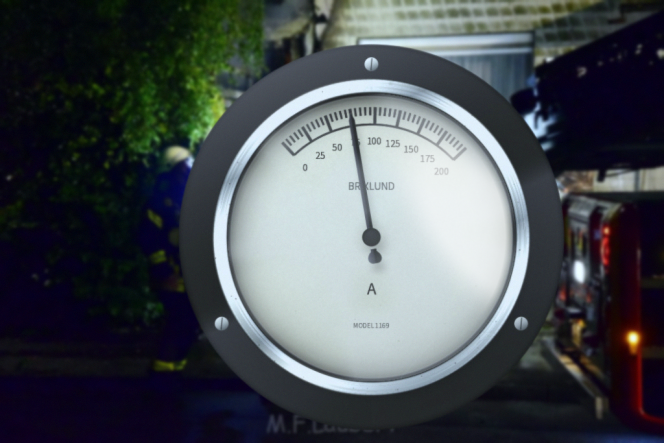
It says value=75 unit=A
